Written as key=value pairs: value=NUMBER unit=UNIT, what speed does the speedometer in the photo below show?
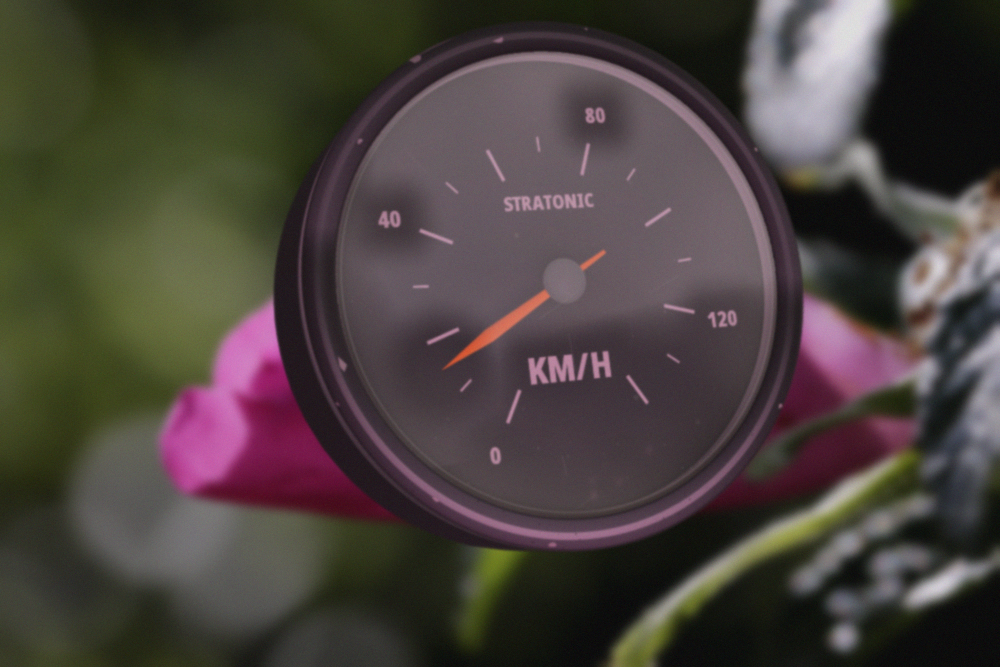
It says value=15 unit=km/h
